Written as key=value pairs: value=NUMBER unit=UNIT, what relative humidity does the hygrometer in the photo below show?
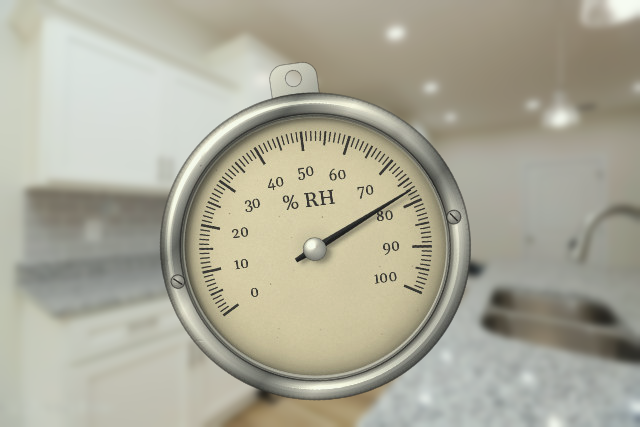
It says value=77 unit=%
